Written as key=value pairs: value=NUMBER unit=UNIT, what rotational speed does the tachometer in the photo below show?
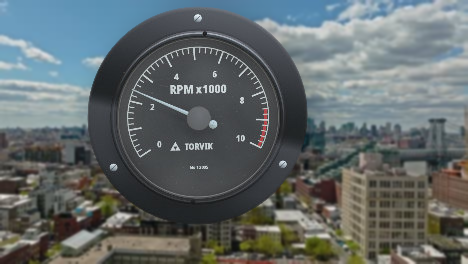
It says value=2400 unit=rpm
